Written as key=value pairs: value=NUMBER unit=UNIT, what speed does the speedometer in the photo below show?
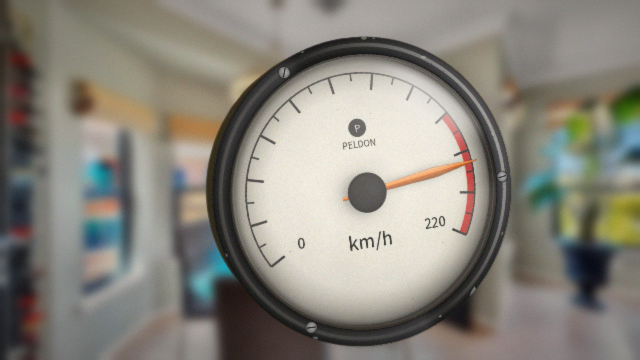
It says value=185 unit=km/h
